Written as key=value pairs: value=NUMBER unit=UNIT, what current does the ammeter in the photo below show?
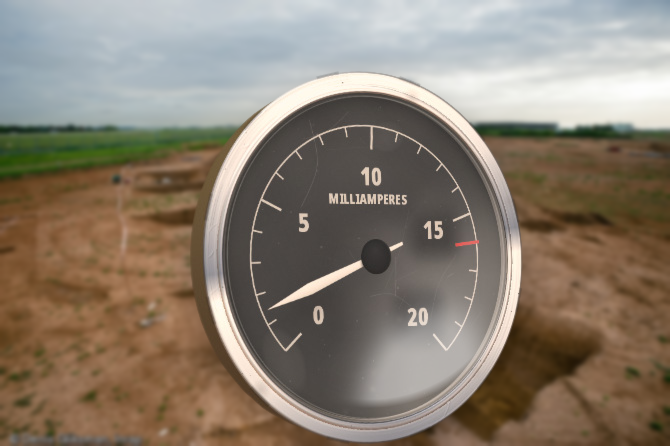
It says value=1.5 unit=mA
